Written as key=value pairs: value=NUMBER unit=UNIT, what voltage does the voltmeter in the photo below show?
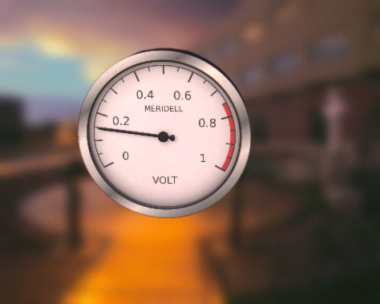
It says value=0.15 unit=V
